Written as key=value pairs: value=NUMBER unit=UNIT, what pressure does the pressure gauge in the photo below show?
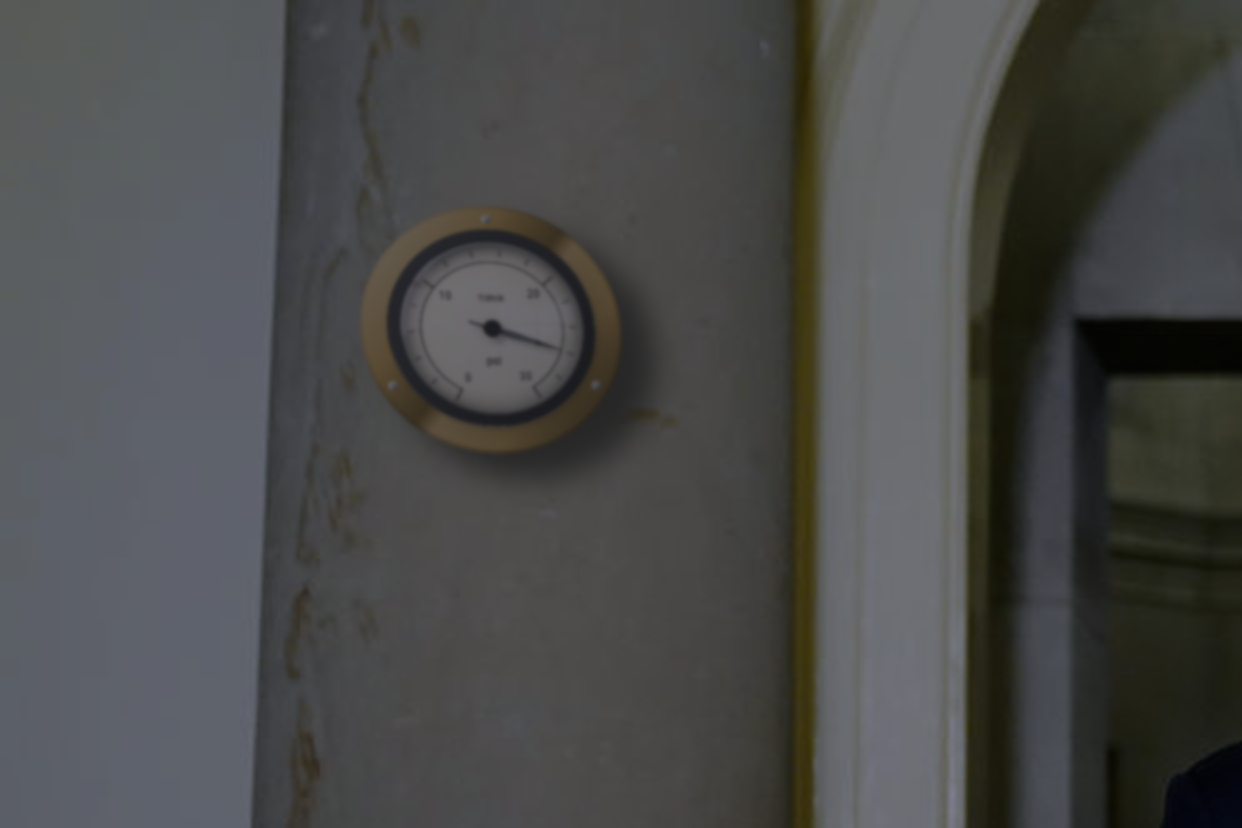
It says value=26 unit=psi
